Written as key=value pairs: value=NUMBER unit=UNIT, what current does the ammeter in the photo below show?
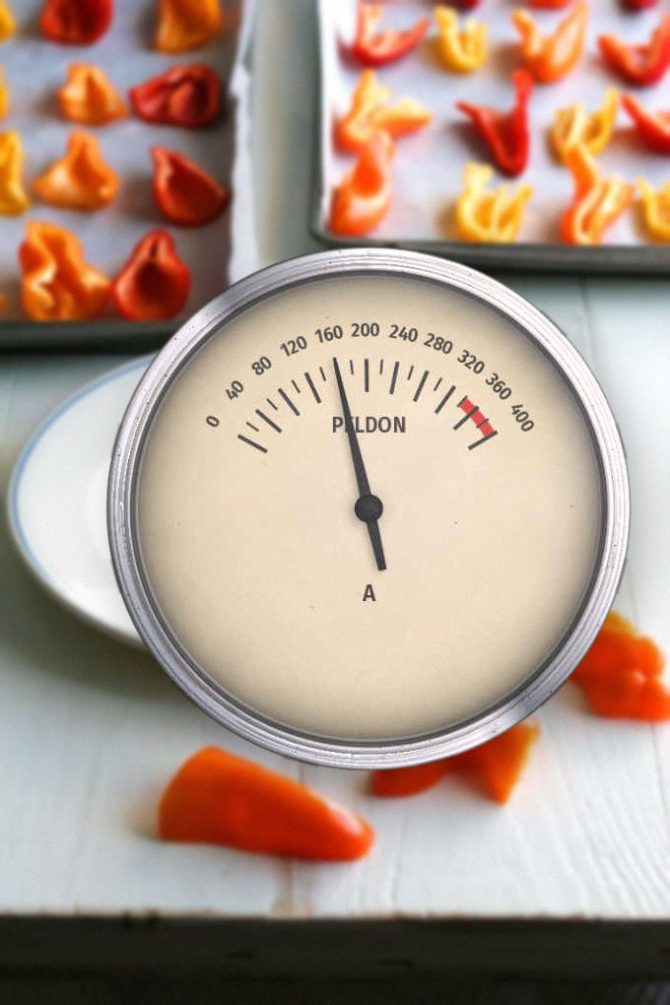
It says value=160 unit=A
